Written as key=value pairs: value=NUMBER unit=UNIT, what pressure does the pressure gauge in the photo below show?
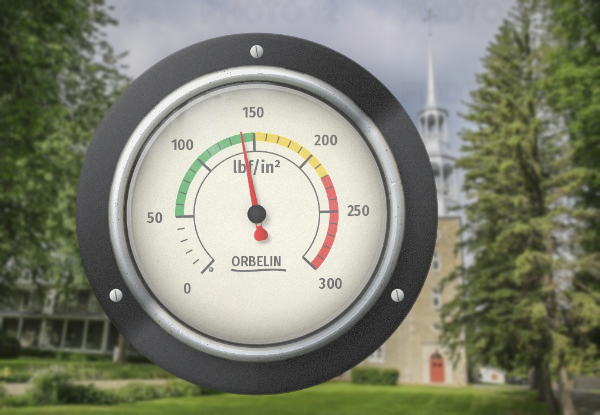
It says value=140 unit=psi
